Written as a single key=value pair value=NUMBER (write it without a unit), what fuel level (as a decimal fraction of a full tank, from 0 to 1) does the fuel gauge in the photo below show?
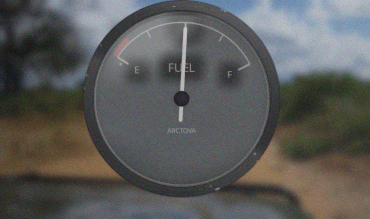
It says value=0.5
